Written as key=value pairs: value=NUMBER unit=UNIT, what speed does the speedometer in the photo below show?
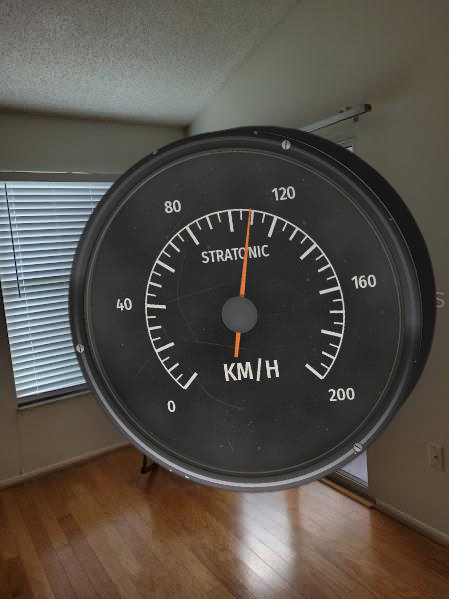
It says value=110 unit=km/h
